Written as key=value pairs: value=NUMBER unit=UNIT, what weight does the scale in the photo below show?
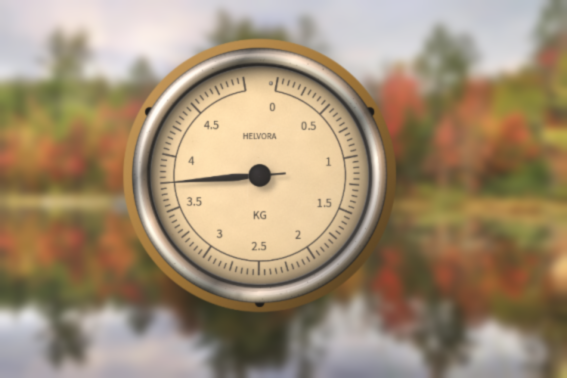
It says value=3.75 unit=kg
